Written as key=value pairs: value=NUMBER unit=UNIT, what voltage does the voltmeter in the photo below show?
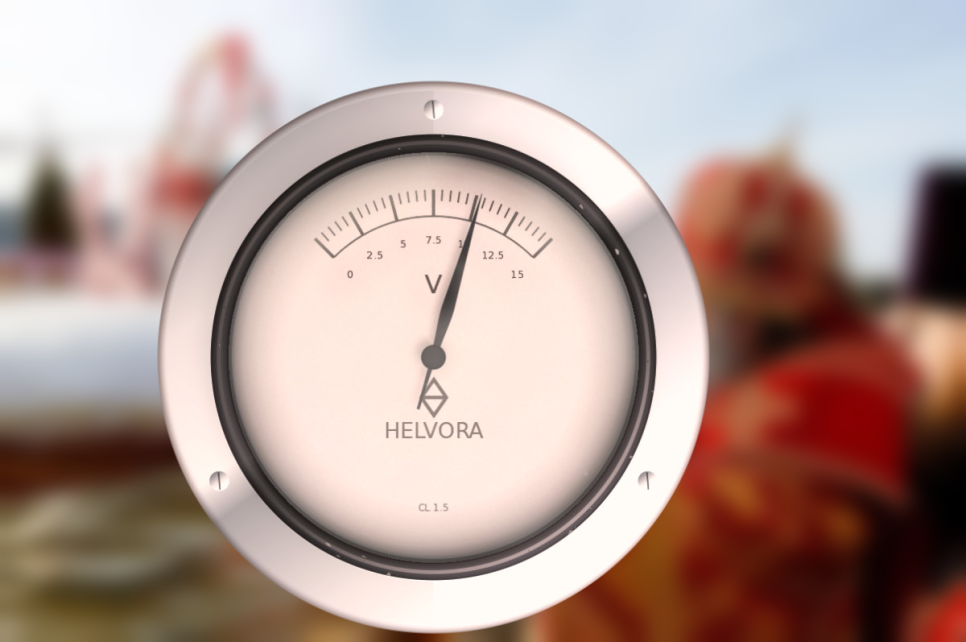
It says value=10.25 unit=V
